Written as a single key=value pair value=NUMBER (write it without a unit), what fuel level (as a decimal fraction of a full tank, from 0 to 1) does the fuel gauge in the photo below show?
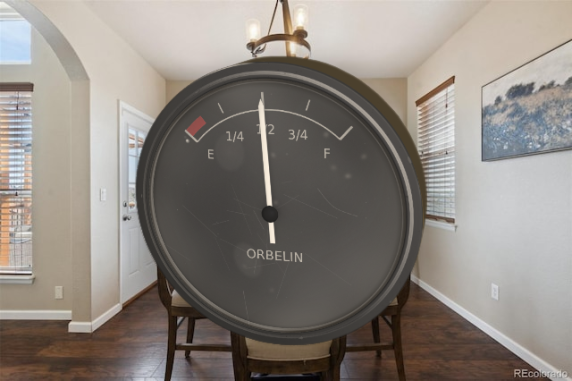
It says value=0.5
